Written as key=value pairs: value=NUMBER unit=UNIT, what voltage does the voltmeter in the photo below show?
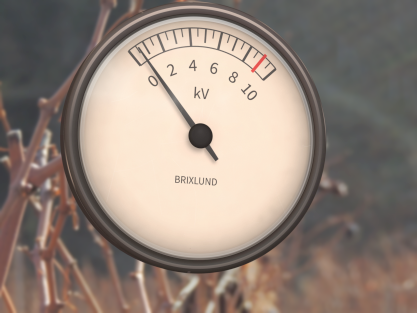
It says value=0.5 unit=kV
